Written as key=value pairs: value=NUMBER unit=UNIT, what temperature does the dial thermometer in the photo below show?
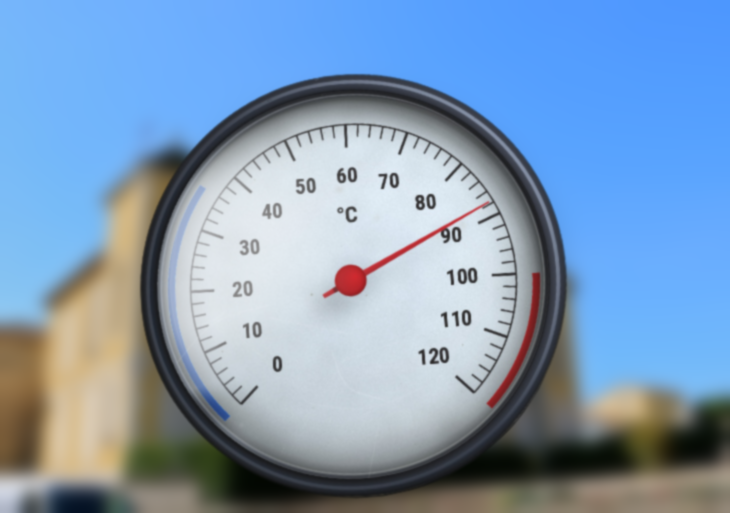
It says value=88 unit=°C
